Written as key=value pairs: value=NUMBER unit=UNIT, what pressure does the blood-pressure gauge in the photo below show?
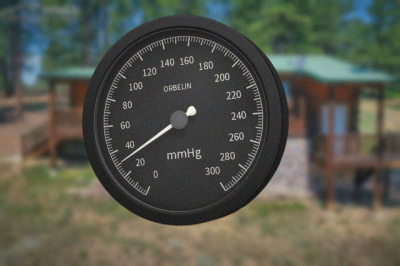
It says value=30 unit=mmHg
